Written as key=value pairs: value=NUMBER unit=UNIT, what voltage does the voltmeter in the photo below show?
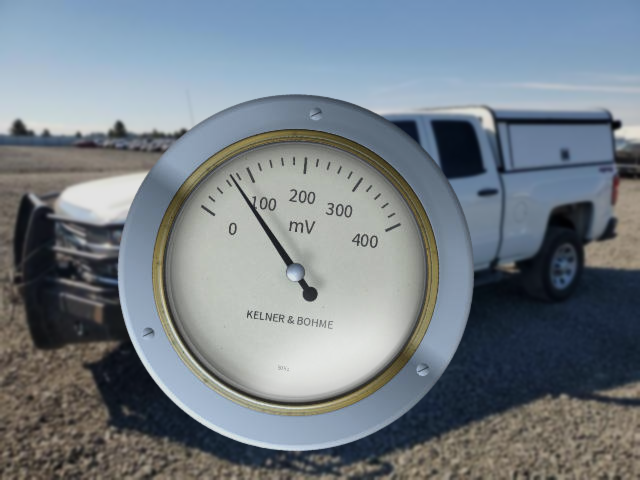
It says value=70 unit=mV
